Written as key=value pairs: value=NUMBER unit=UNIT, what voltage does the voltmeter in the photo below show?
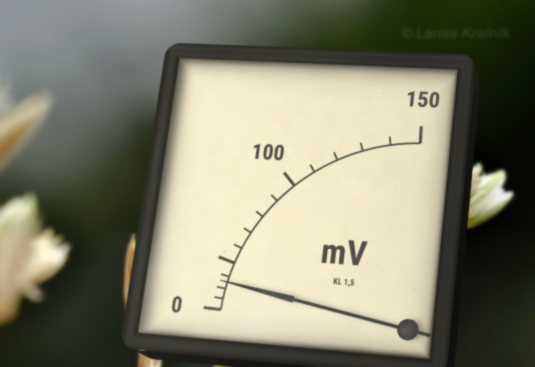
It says value=35 unit=mV
